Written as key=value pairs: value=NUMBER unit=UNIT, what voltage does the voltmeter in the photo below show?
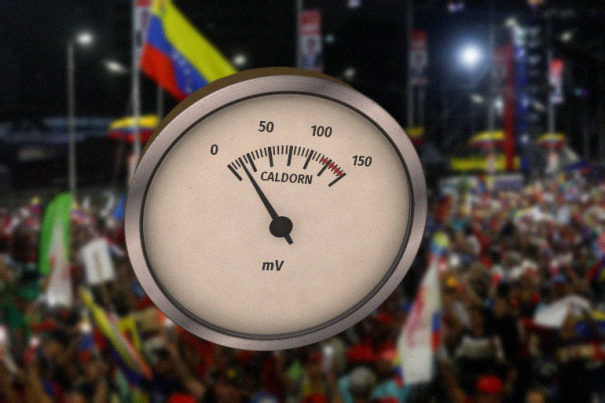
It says value=15 unit=mV
